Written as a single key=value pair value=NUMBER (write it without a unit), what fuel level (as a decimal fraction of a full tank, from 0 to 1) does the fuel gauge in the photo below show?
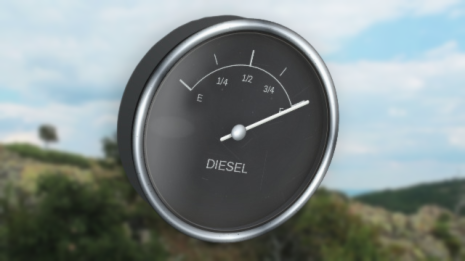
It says value=1
